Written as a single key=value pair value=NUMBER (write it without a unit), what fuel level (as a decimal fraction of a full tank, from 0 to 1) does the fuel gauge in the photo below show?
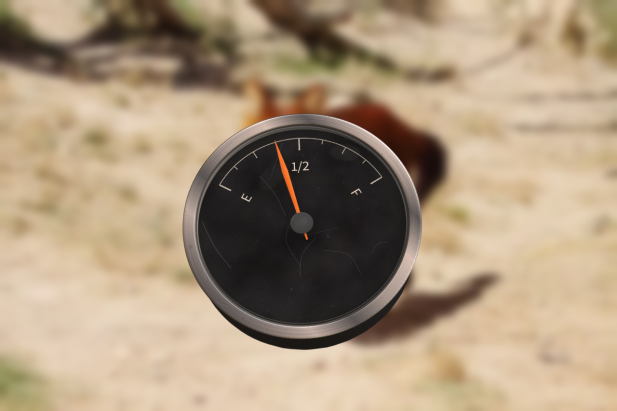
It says value=0.375
